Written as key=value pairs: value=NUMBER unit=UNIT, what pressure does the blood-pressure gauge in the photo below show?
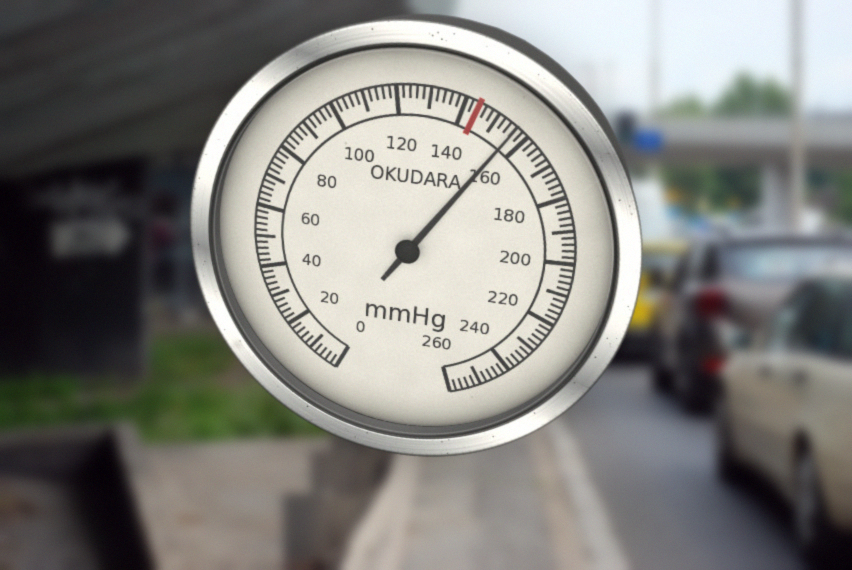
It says value=156 unit=mmHg
